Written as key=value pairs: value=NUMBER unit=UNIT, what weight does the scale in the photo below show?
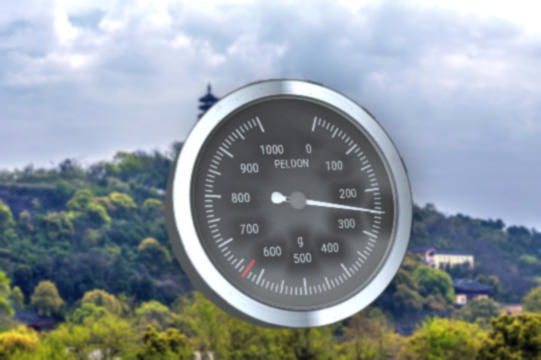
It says value=250 unit=g
